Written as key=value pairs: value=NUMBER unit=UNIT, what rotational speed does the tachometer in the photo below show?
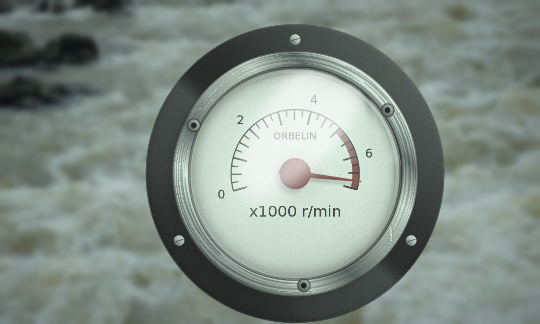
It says value=6750 unit=rpm
